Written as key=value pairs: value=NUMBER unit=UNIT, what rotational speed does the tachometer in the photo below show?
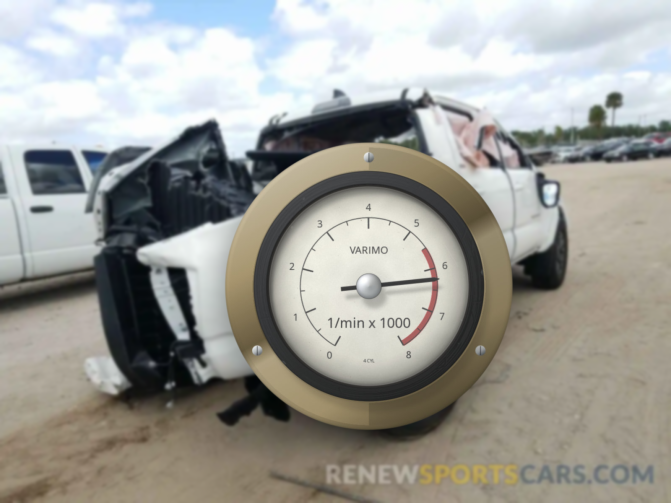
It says value=6250 unit=rpm
